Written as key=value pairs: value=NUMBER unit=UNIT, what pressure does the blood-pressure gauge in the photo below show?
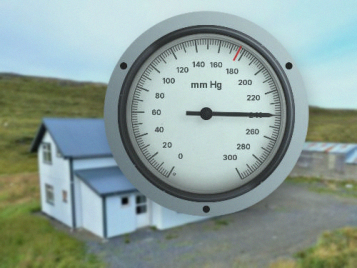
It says value=240 unit=mmHg
